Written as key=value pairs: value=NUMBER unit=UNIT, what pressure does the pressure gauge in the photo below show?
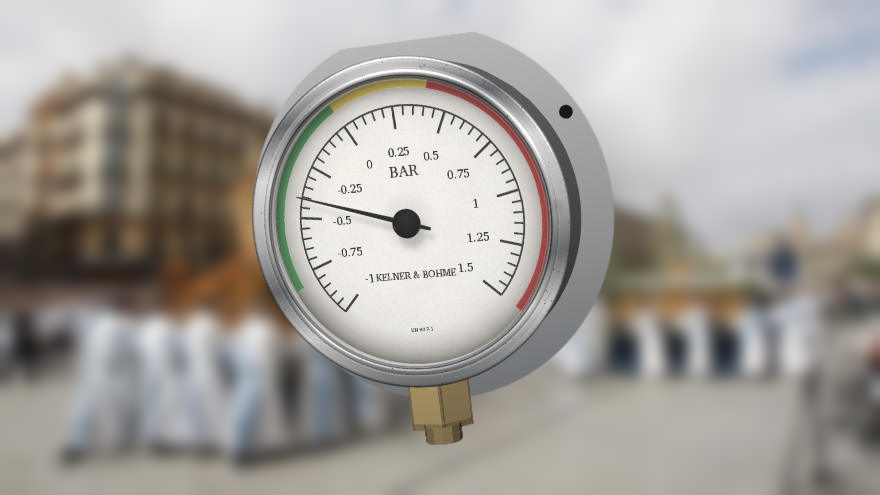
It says value=-0.4 unit=bar
